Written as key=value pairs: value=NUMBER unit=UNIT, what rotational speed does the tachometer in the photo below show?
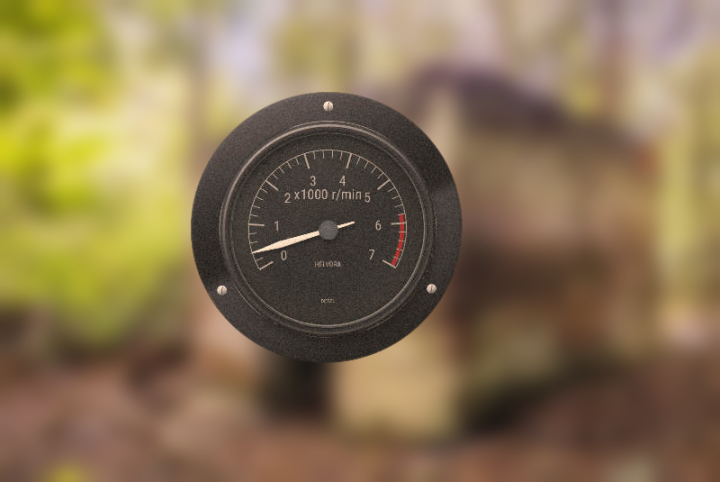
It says value=400 unit=rpm
